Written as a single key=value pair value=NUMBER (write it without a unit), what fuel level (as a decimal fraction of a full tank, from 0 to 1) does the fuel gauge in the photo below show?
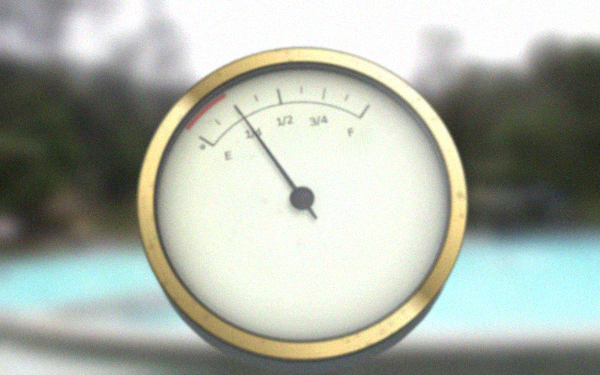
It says value=0.25
